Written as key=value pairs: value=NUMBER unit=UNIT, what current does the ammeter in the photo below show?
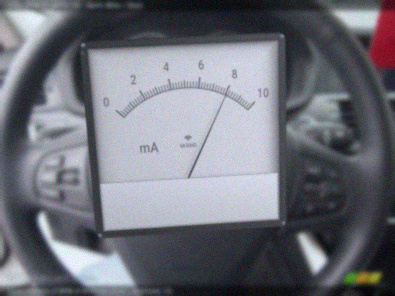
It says value=8 unit=mA
